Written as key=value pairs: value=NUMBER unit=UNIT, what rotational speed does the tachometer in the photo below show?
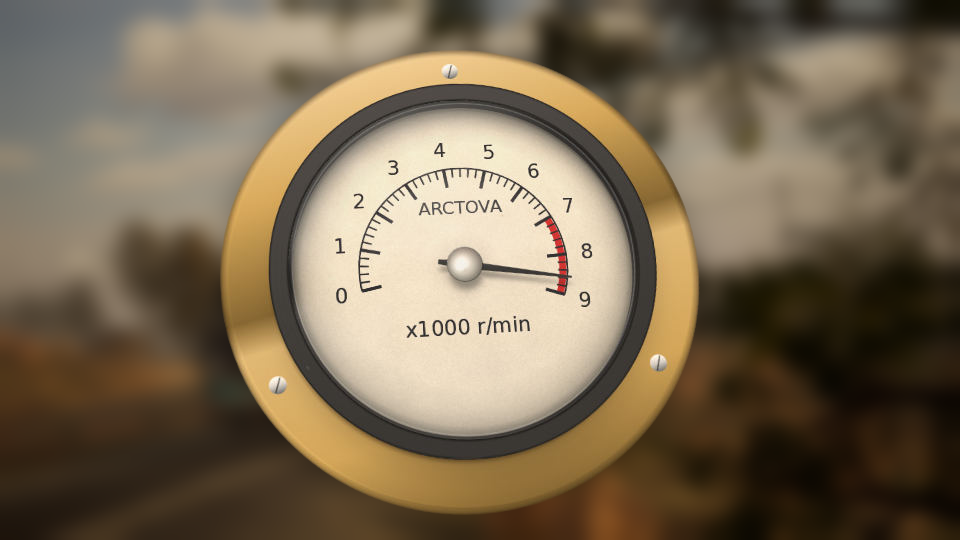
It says value=8600 unit=rpm
